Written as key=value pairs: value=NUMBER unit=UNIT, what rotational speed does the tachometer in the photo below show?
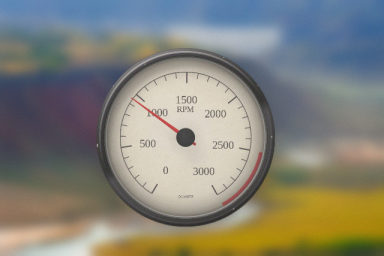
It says value=950 unit=rpm
